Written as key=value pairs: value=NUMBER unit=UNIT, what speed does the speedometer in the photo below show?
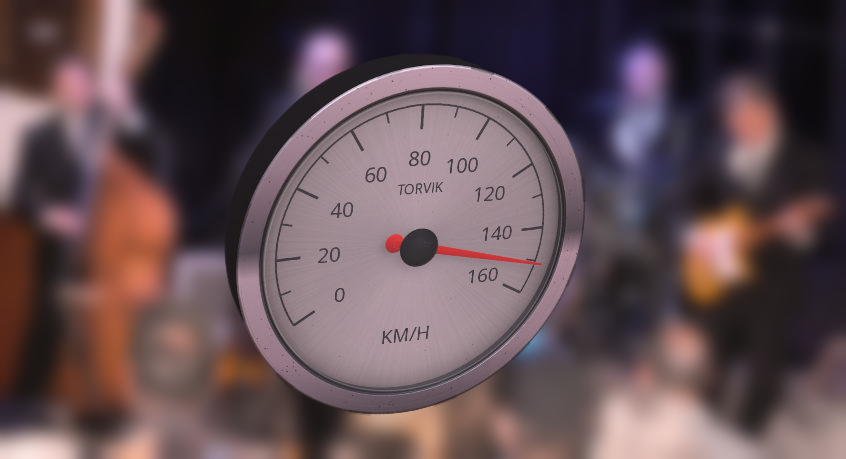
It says value=150 unit=km/h
